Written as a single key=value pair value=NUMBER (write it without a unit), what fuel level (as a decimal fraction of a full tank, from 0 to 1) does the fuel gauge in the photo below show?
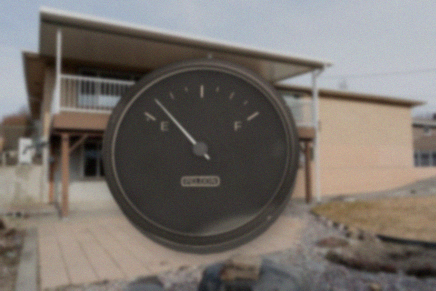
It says value=0.125
